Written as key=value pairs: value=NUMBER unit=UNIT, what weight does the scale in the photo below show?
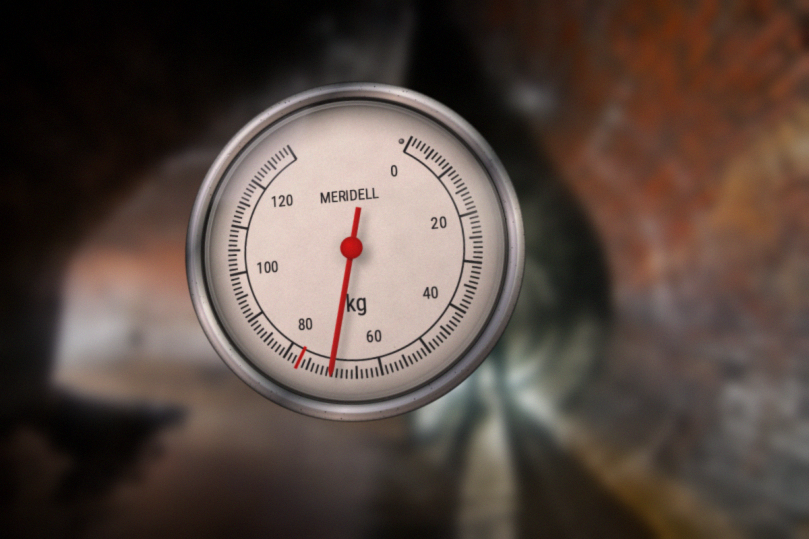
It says value=70 unit=kg
